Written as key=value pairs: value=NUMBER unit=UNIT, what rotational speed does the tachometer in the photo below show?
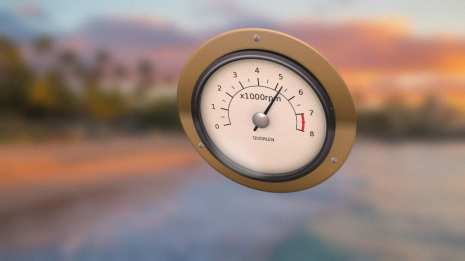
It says value=5250 unit=rpm
